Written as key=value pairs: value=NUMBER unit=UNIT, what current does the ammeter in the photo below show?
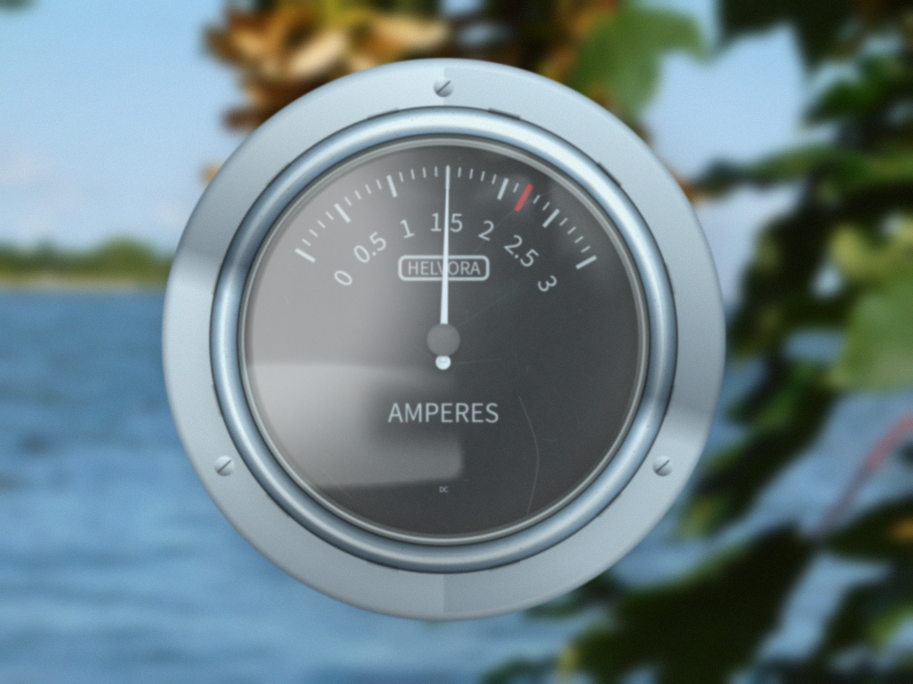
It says value=1.5 unit=A
